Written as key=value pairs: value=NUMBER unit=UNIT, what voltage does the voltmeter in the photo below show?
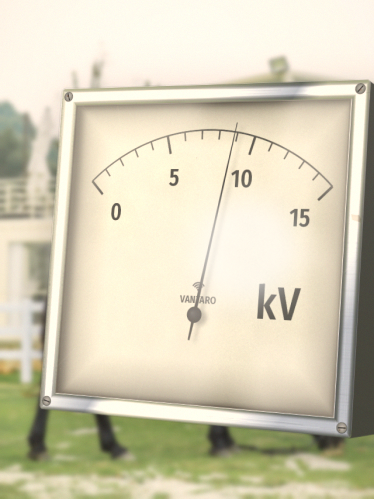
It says value=9 unit=kV
